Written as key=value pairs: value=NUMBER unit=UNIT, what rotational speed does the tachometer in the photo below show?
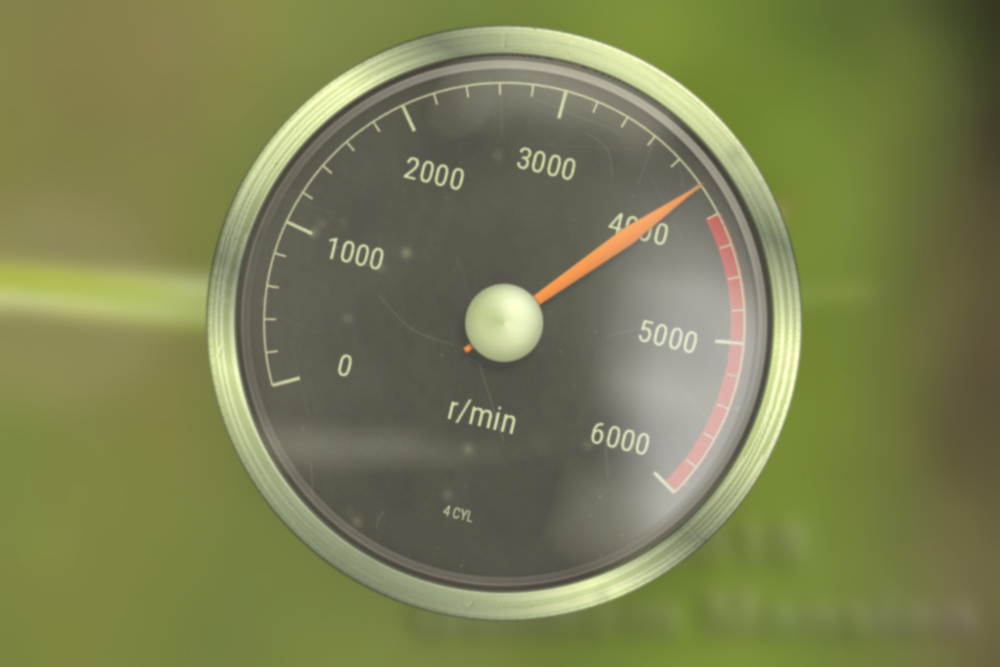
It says value=4000 unit=rpm
